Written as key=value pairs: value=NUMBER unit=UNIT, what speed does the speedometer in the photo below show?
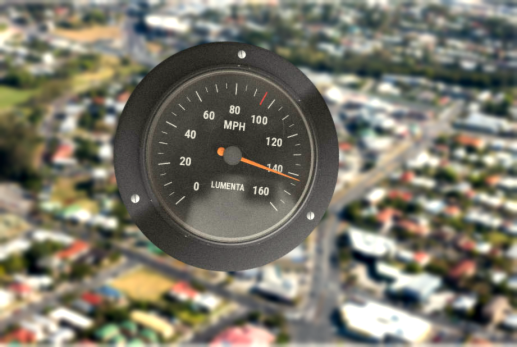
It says value=142.5 unit=mph
